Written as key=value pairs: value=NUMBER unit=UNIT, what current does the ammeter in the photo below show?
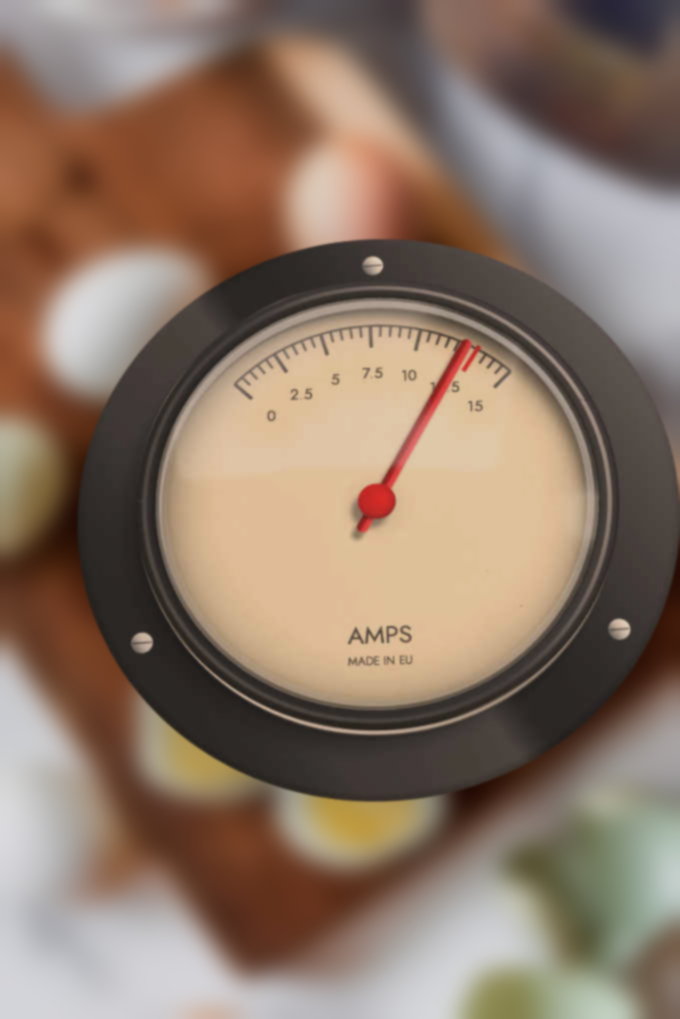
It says value=12.5 unit=A
